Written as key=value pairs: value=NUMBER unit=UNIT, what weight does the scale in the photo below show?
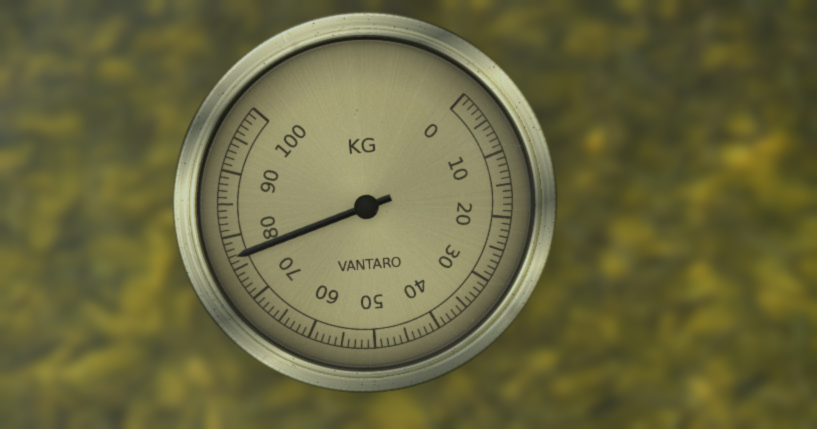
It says value=77 unit=kg
